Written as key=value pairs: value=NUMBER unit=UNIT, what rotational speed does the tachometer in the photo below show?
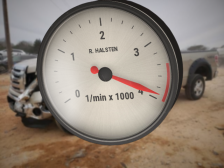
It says value=3900 unit=rpm
